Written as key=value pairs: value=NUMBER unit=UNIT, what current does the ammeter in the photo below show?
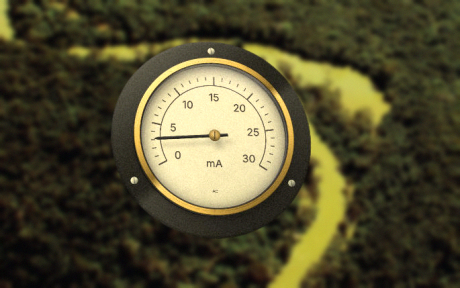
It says value=3 unit=mA
